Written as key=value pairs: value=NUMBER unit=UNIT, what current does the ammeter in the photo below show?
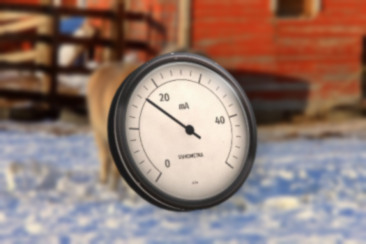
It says value=16 unit=mA
